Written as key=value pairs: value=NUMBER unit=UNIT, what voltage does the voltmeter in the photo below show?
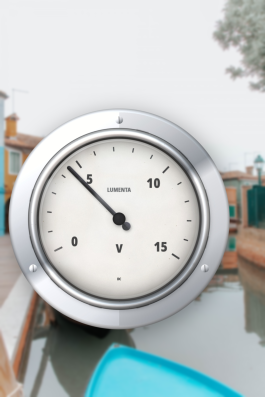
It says value=4.5 unit=V
